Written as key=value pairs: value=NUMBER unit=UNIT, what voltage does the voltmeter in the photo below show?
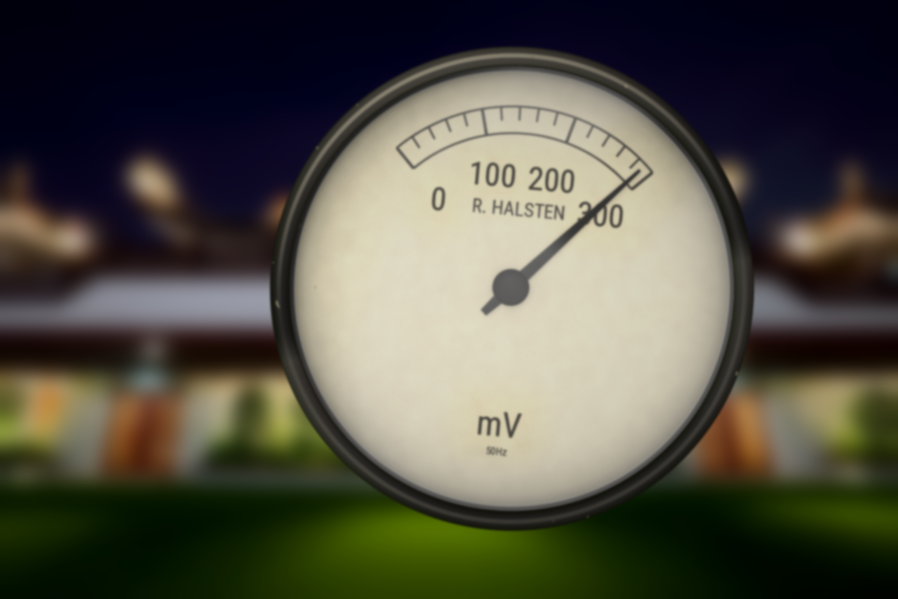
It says value=290 unit=mV
